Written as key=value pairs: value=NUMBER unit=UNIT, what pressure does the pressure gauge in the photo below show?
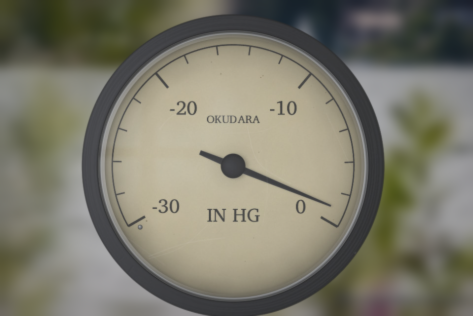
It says value=-1 unit=inHg
